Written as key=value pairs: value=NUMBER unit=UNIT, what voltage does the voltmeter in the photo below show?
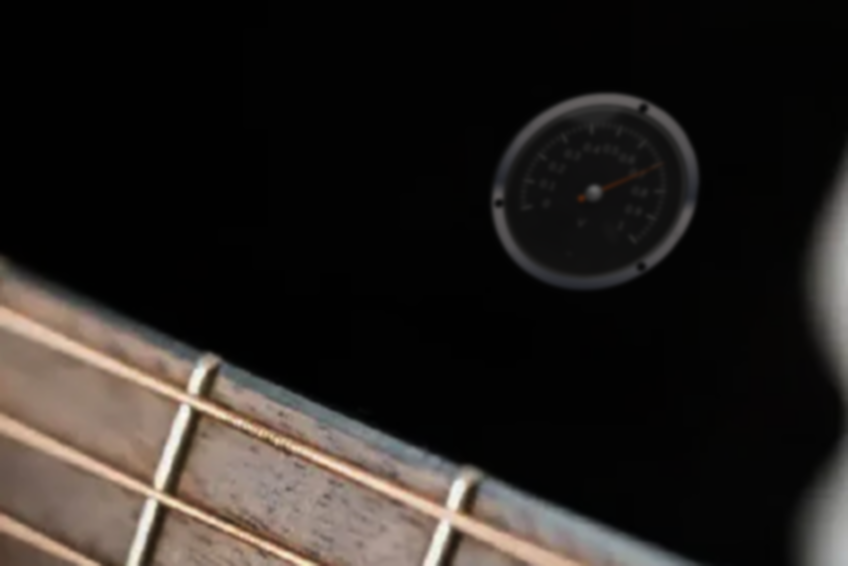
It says value=0.7 unit=V
